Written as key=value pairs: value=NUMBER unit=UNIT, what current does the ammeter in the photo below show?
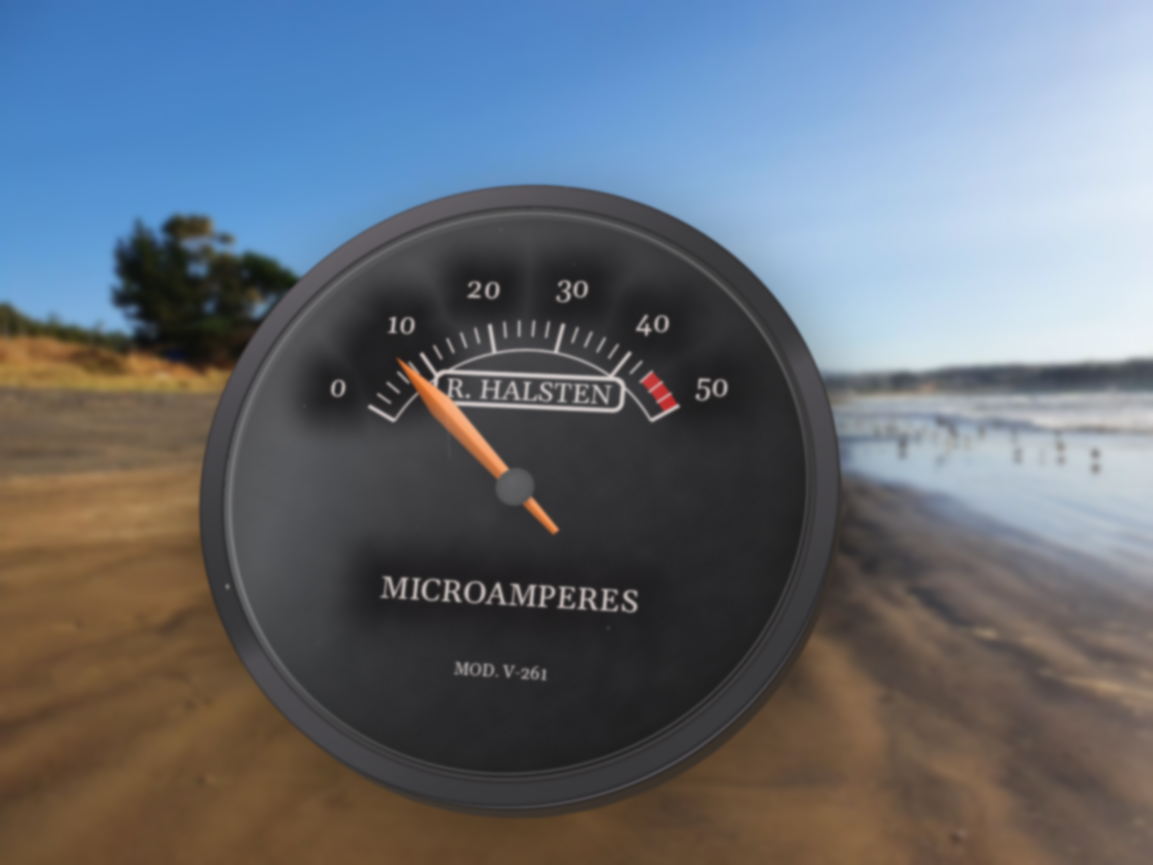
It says value=7 unit=µA
